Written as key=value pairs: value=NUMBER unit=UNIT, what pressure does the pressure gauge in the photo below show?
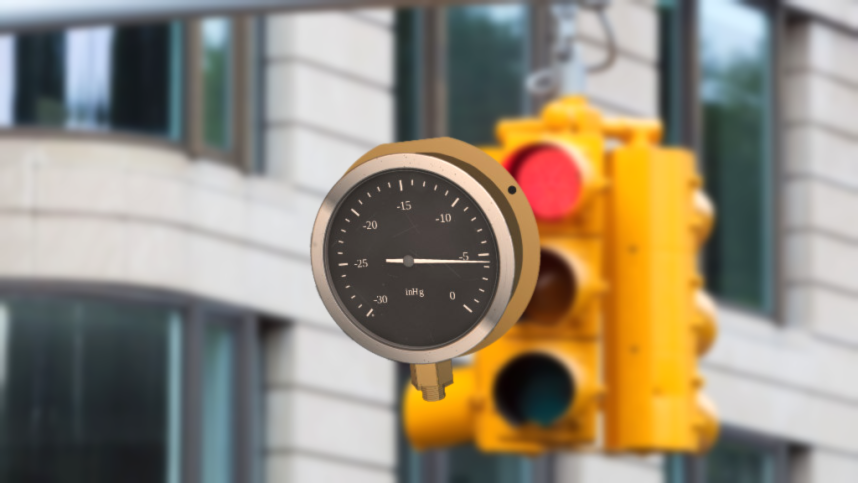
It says value=-4.5 unit=inHg
